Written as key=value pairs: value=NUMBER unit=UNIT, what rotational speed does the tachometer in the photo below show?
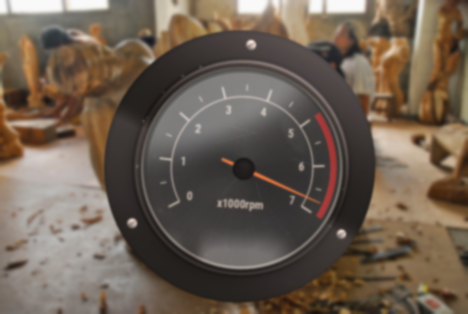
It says value=6750 unit=rpm
